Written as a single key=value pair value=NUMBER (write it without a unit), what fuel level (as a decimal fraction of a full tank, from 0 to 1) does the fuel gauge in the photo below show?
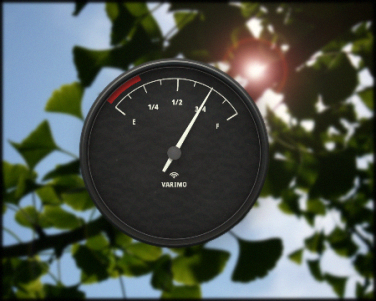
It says value=0.75
